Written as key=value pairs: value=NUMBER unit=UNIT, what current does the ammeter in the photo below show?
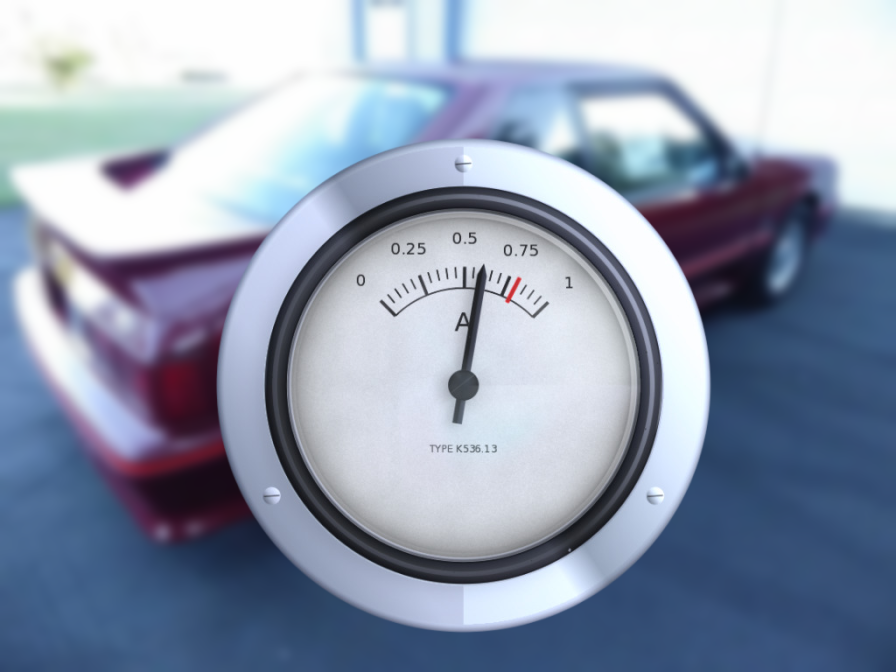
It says value=0.6 unit=A
